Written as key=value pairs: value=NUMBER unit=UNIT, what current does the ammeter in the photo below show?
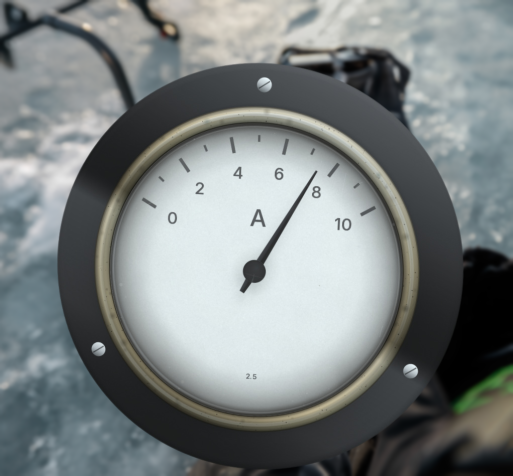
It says value=7.5 unit=A
